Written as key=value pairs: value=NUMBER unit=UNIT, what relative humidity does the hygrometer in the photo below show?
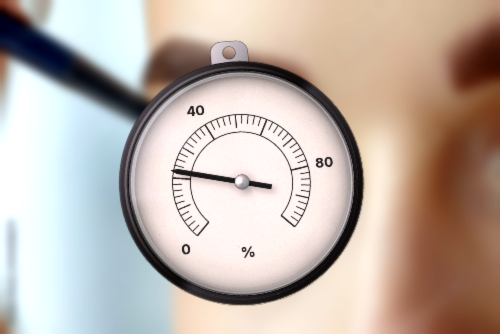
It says value=22 unit=%
